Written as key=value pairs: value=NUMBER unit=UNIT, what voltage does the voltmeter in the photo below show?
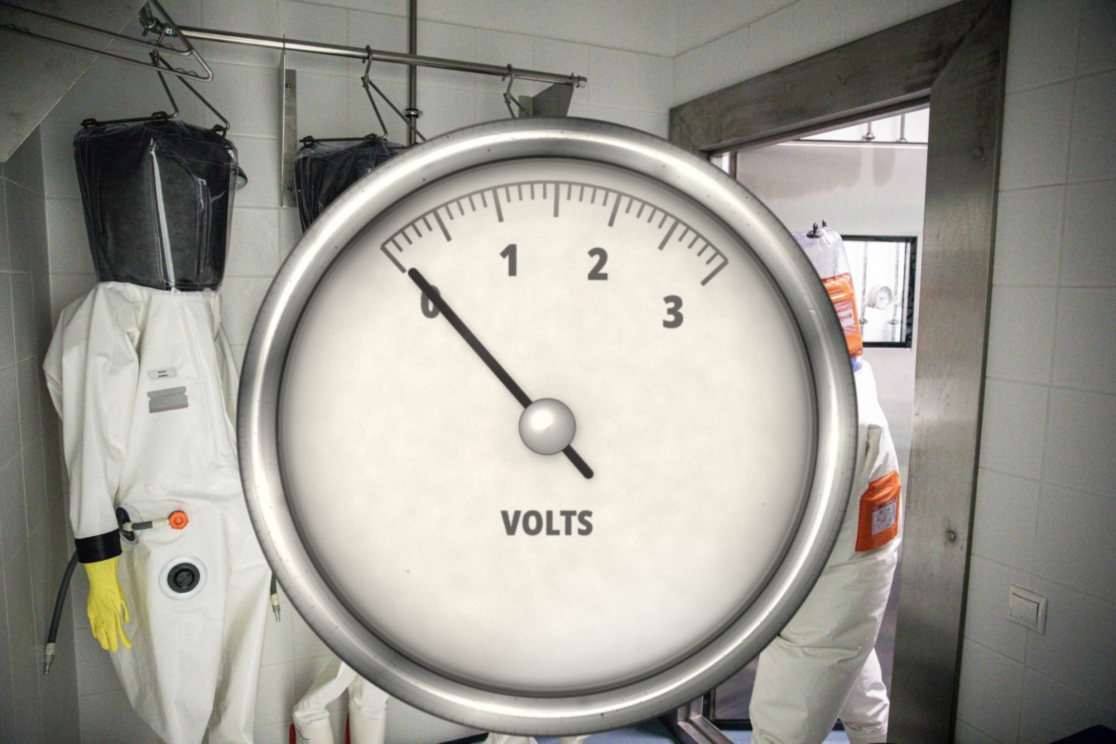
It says value=0.05 unit=V
